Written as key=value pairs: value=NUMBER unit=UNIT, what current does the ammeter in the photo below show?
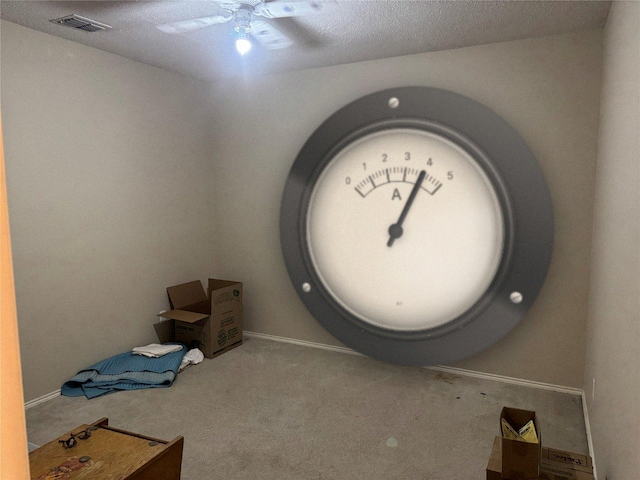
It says value=4 unit=A
